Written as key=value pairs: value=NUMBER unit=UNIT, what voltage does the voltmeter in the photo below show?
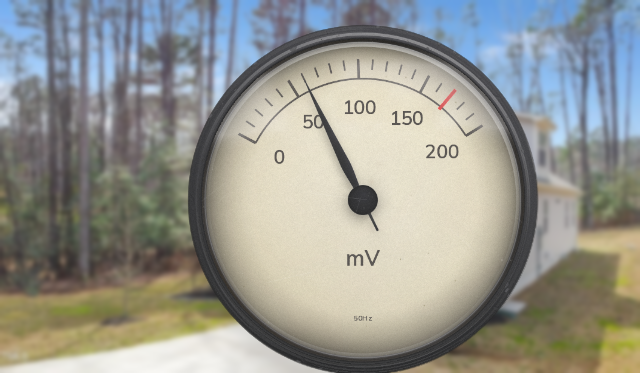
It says value=60 unit=mV
